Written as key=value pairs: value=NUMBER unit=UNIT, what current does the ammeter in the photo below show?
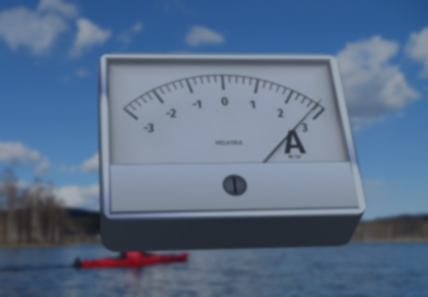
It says value=2.8 unit=A
